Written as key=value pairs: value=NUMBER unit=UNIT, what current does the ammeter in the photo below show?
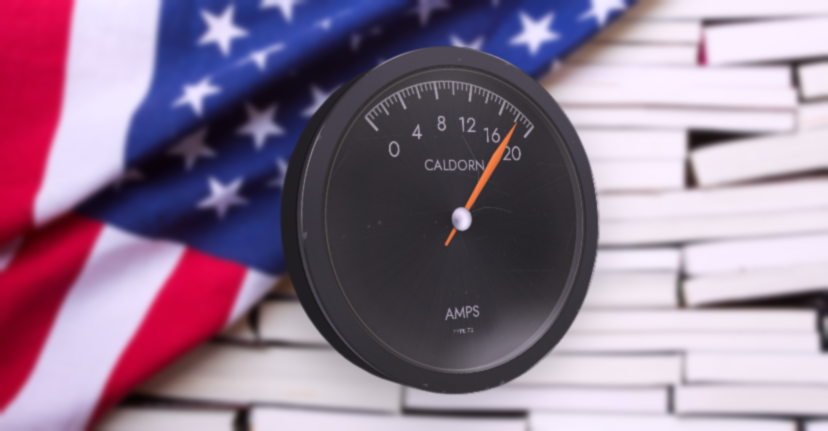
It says value=18 unit=A
